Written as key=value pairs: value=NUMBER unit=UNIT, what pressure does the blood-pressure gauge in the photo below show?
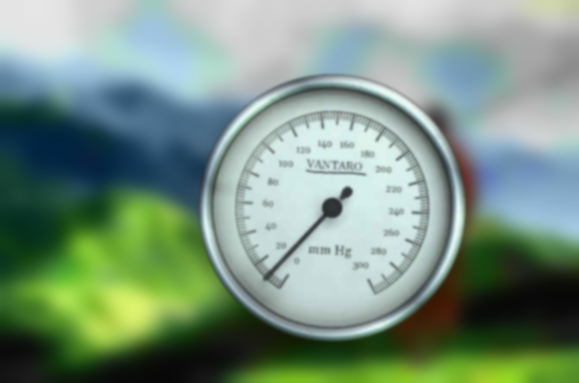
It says value=10 unit=mmHg
